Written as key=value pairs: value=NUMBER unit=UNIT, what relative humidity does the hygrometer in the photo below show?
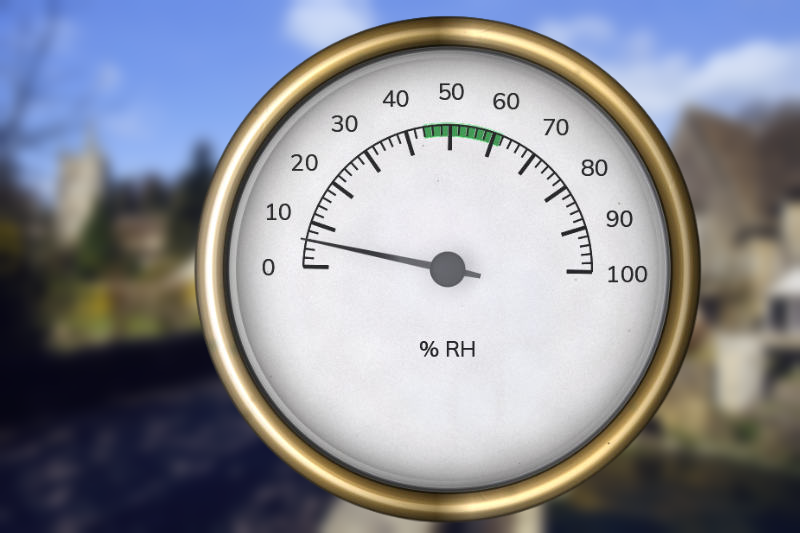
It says value=6 unit=%
